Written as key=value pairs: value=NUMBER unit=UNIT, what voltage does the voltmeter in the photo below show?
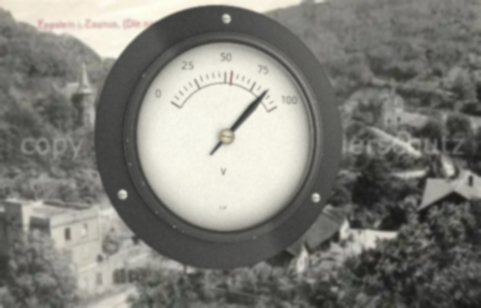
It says value=85 unit=V
